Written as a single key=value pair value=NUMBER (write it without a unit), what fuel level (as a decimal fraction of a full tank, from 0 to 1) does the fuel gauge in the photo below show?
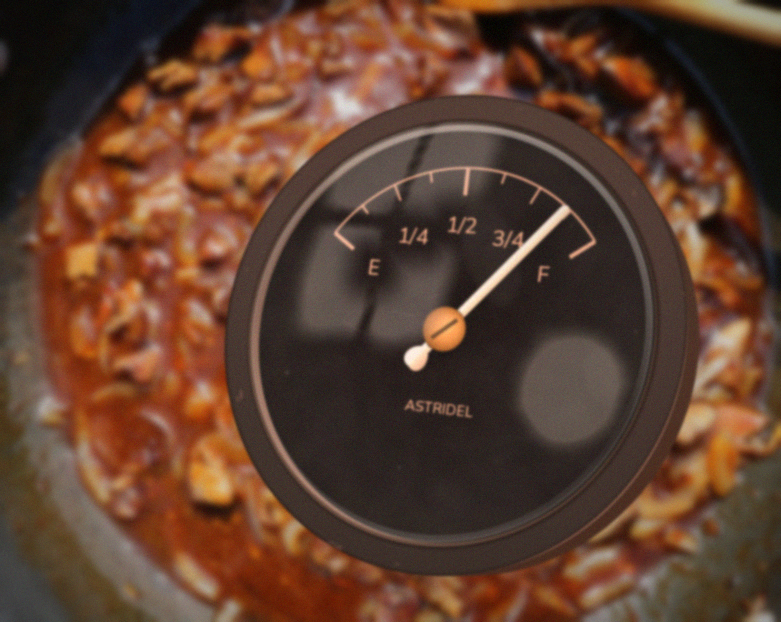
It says value=0.875
